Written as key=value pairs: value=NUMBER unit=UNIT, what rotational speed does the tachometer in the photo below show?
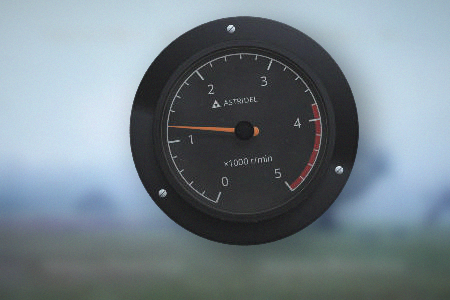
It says value=1200 unit=rpm
